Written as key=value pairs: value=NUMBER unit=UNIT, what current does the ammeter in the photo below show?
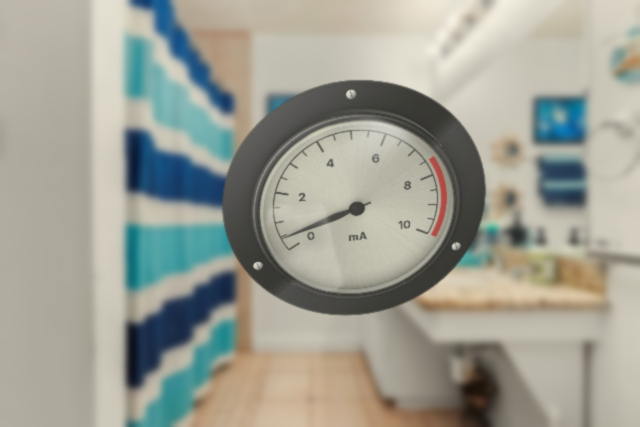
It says value=0.5 unit=mA
